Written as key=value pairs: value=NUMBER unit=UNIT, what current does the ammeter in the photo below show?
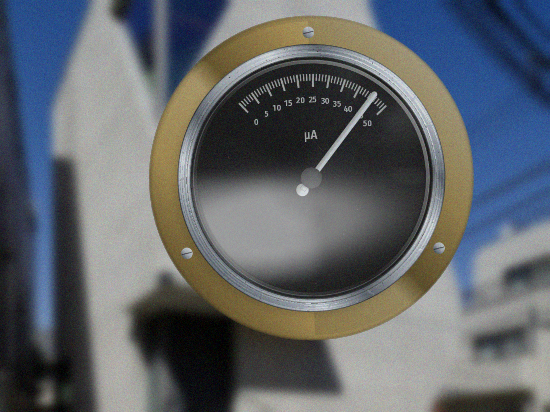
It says value=45 unit=µA
